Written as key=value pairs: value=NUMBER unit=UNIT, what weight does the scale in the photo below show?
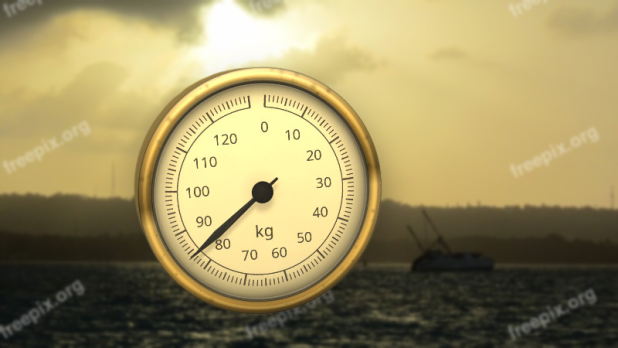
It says value=84 unit=kg
